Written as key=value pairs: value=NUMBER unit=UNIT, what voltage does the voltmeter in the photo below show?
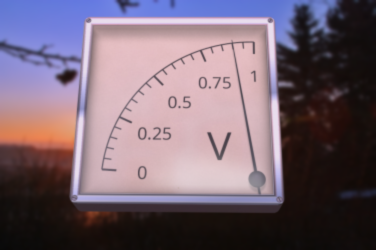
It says value=0.9 unit=V
